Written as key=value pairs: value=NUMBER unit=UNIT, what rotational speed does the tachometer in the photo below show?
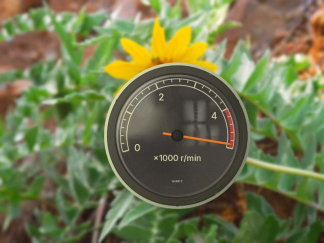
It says value=4900 unit=rpm
